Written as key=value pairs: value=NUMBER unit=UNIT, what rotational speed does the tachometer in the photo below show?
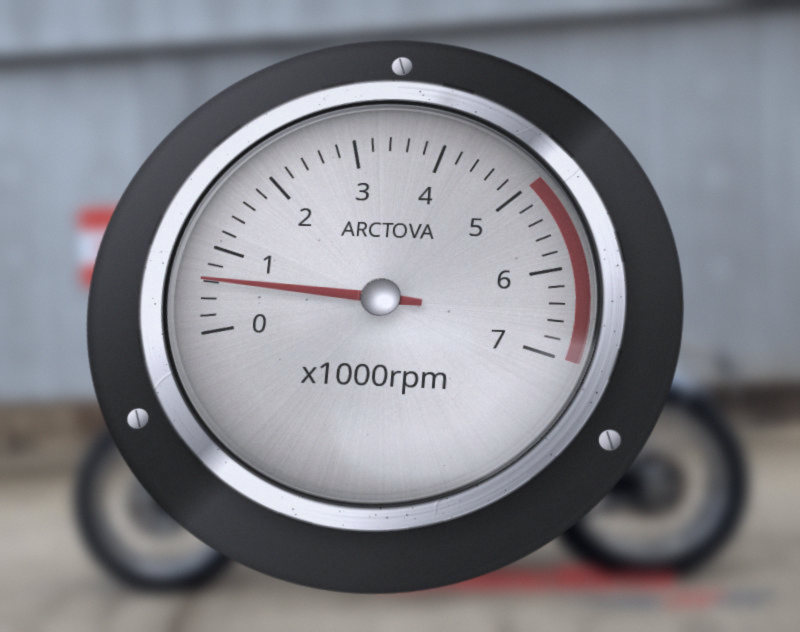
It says value=600 unit=rpm
